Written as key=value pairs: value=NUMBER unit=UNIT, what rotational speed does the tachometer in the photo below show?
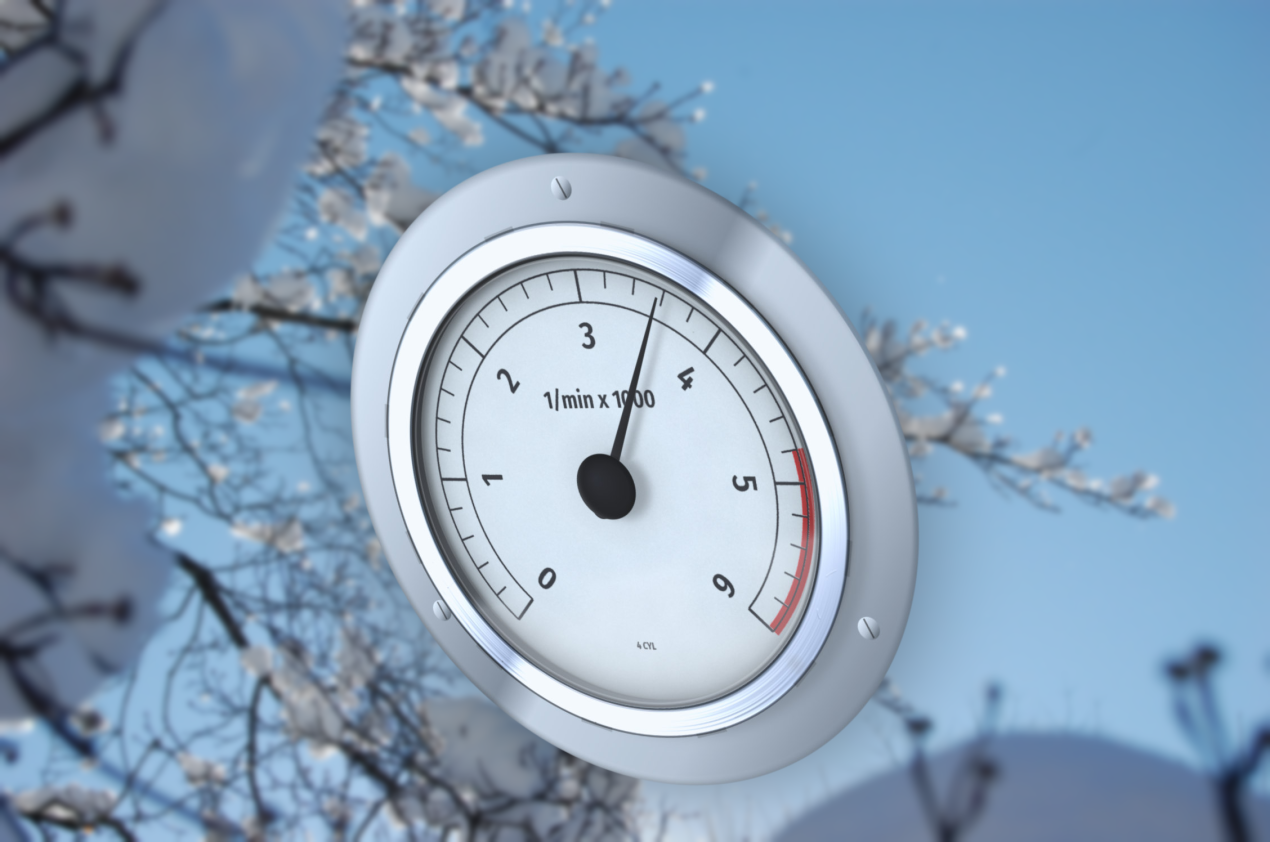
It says value=3600 unit=rpm
